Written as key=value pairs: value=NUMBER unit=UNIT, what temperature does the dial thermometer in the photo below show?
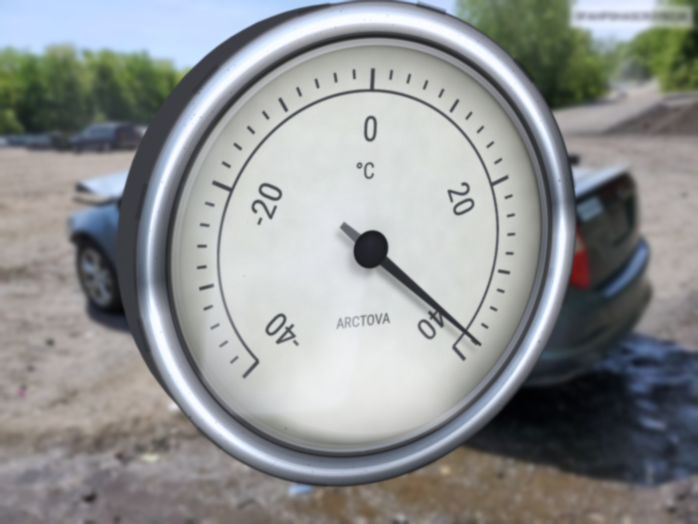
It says value=38 unit=°C
